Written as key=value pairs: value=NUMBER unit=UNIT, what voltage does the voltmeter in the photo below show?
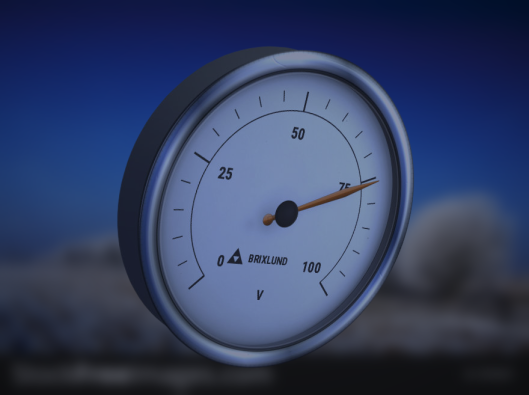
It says value=75 unit=V
